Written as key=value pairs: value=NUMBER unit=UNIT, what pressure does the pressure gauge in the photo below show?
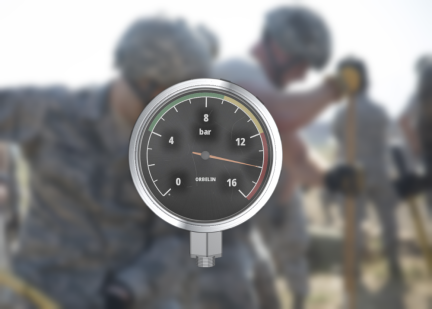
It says value=14 unit=bar
